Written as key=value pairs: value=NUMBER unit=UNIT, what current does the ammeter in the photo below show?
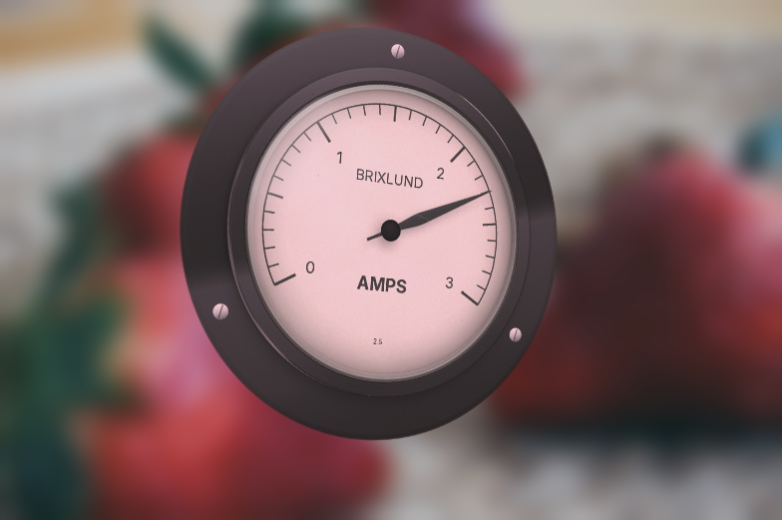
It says value=2.3 unit=A
